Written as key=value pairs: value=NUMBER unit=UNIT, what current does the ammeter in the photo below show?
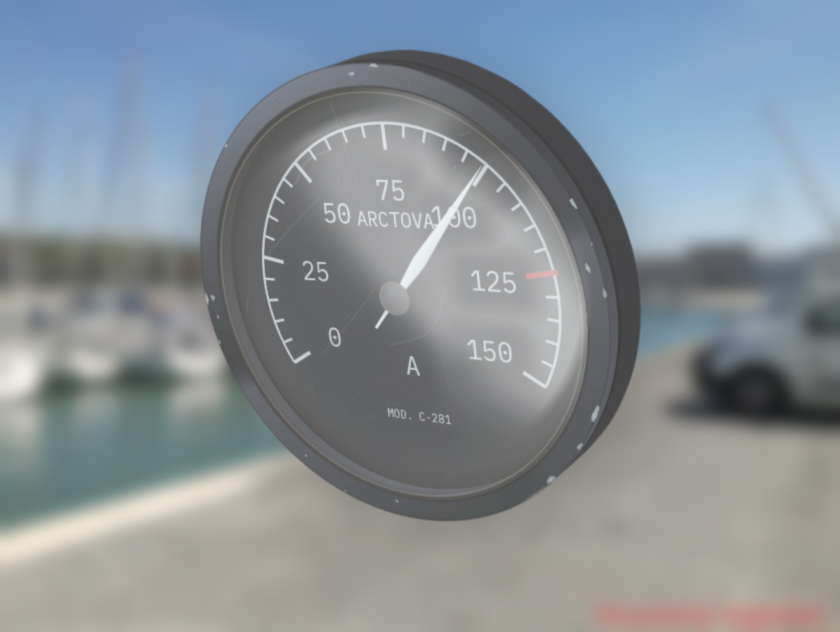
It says value=100 unit=A
